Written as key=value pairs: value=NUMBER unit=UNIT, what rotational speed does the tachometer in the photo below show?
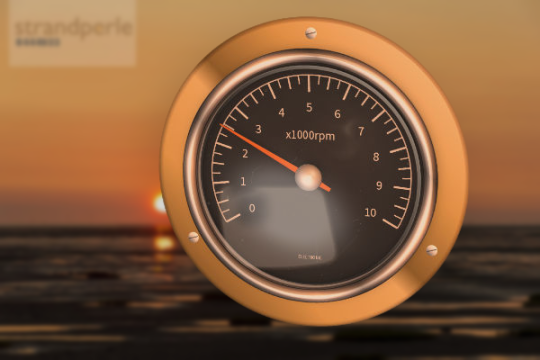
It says value=2500 unit=rpm
